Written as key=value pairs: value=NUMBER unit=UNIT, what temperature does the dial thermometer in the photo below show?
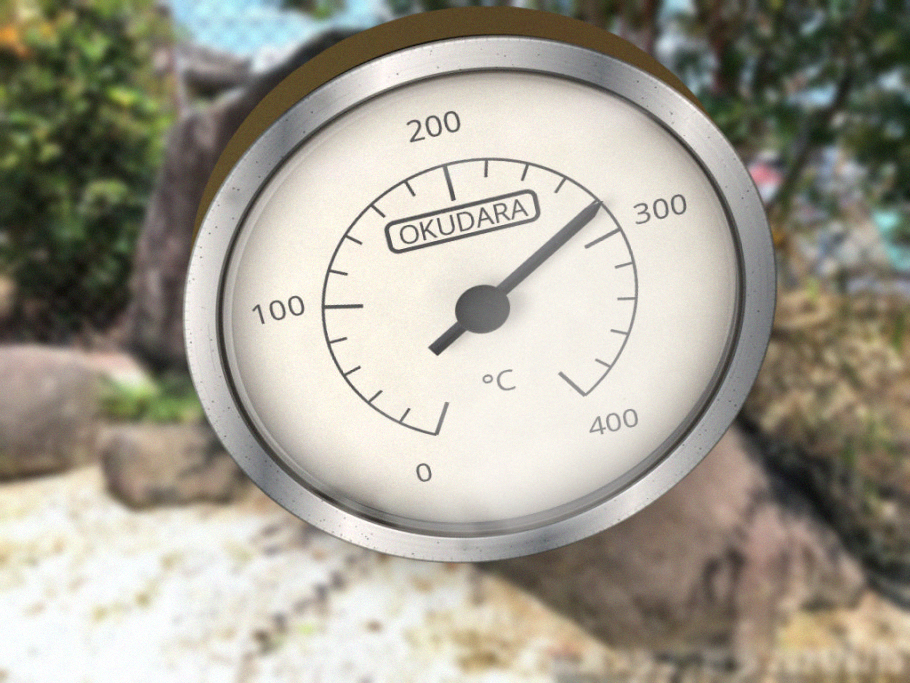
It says value=280 unit=°C
